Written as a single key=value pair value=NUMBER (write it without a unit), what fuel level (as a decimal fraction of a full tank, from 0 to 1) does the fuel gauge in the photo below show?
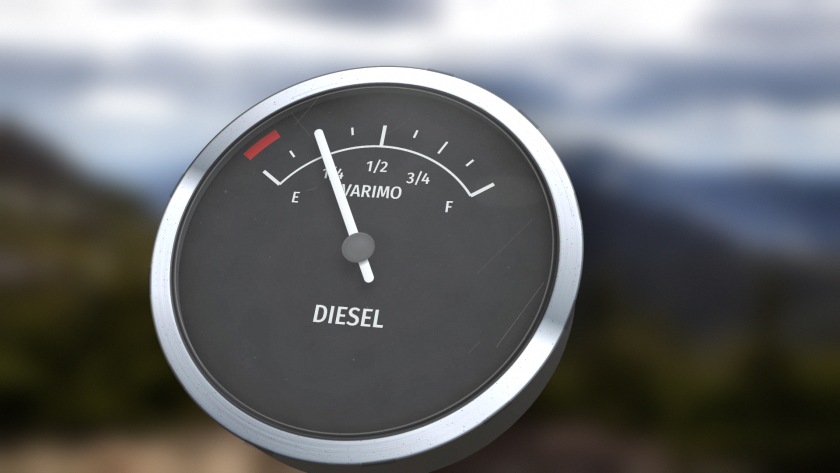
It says value=0.25
